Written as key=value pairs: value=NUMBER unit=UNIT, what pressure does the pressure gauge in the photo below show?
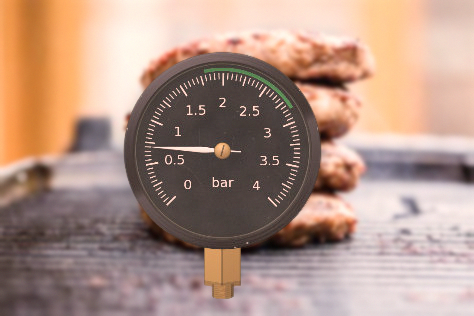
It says value=0.7 unit=bar
